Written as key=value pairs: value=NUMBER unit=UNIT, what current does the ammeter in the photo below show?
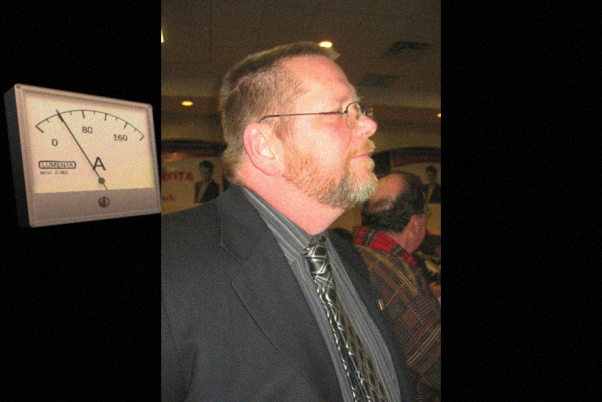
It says value=40 unit=A
